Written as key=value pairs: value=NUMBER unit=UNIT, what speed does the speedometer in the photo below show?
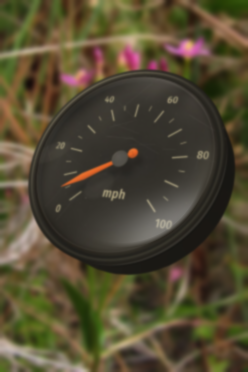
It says value=5 unit=mph
